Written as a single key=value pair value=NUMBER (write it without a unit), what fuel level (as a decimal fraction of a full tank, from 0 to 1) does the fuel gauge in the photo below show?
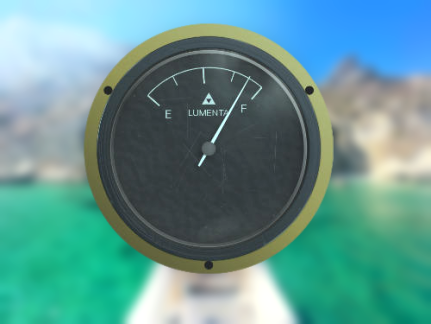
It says value=0.875
